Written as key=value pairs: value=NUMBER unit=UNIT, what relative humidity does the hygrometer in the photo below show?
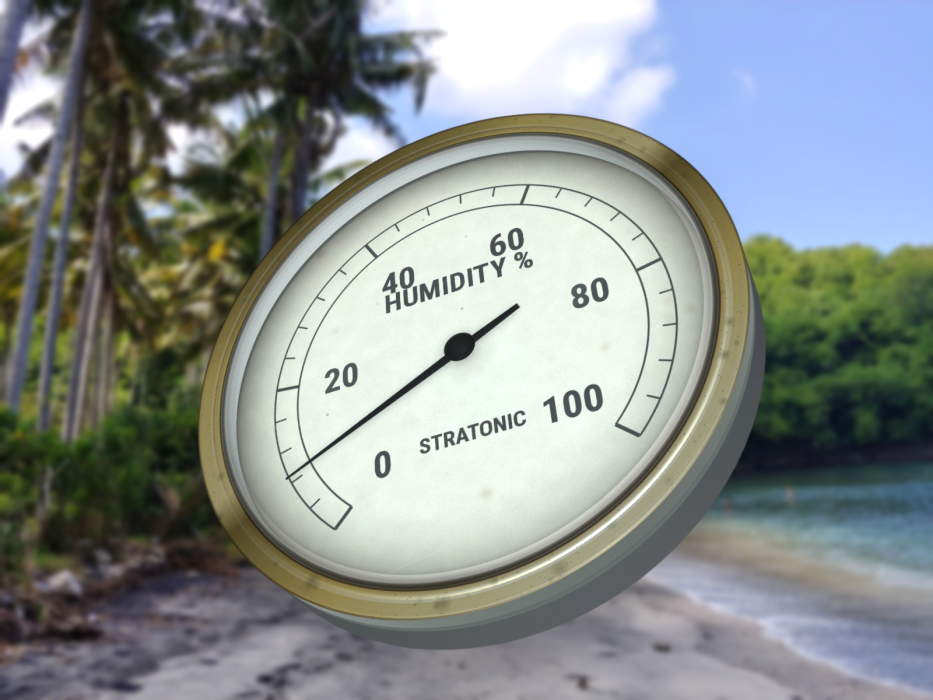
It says value=8 unit=%
